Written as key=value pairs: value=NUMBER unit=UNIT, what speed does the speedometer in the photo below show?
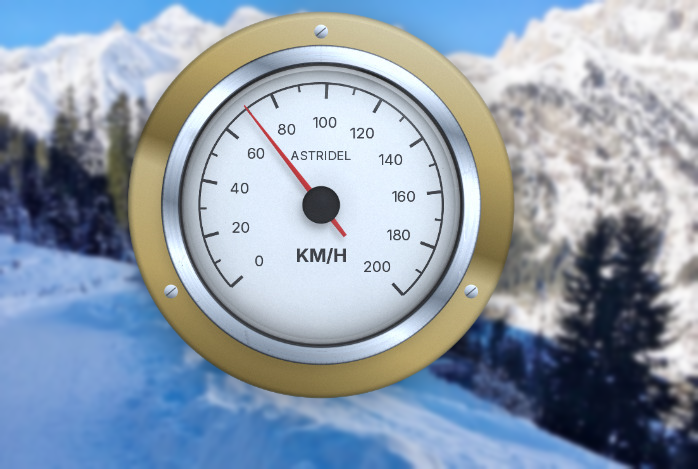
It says value=70 unit=km/h
